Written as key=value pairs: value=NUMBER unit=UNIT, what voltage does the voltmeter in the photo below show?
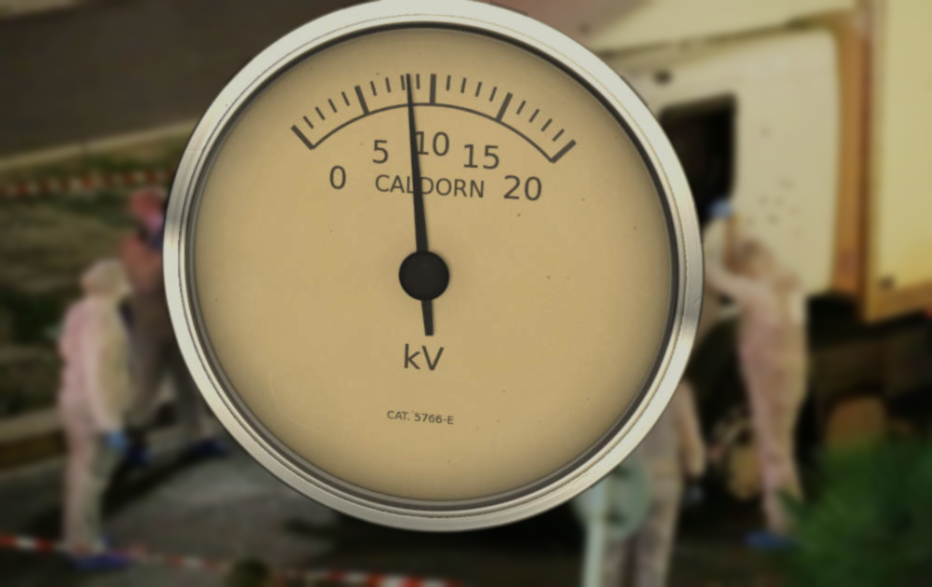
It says value=8.5 unit=kV
